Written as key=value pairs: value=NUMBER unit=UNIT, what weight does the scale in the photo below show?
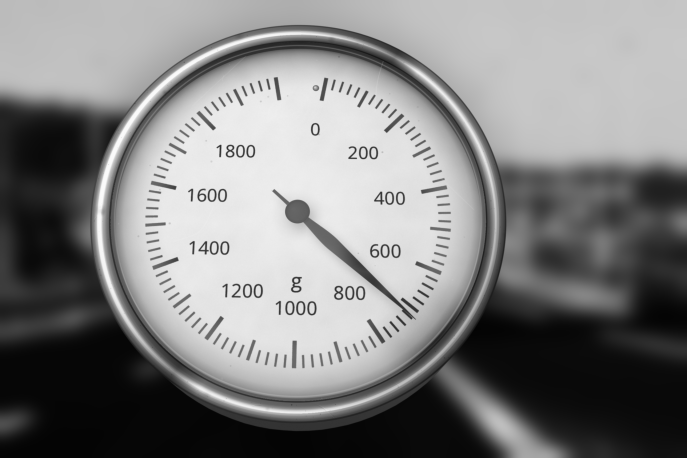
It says value=720 unit=g
